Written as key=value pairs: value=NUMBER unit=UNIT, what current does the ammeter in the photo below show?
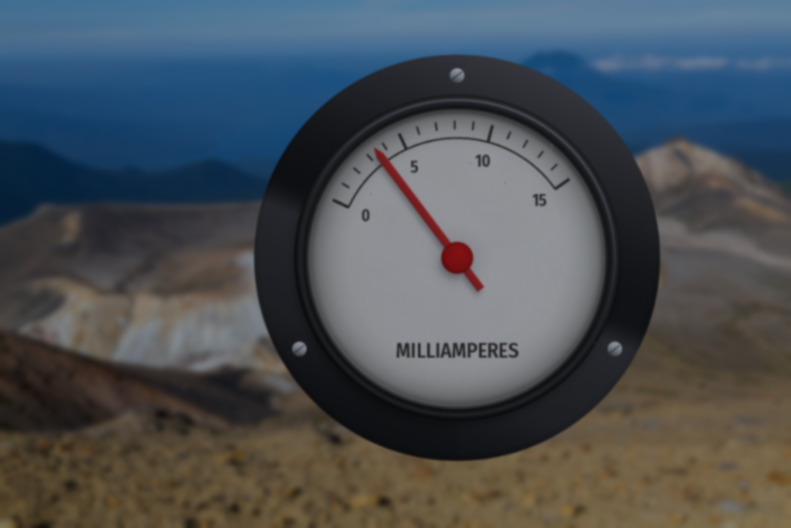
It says value=3.5 unit=mA
